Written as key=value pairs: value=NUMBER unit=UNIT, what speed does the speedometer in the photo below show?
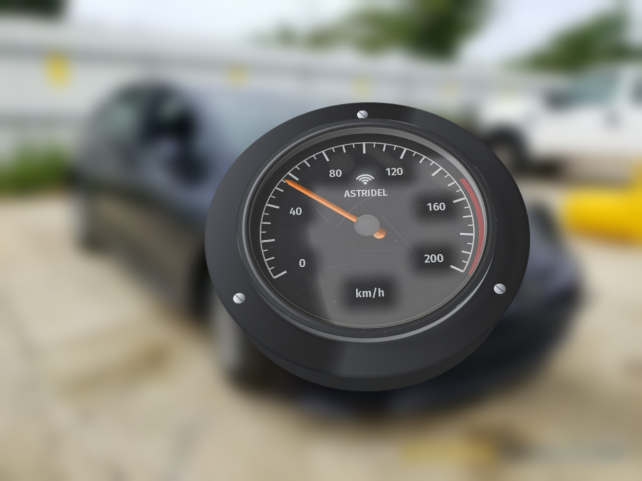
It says value=55 unit=km/h
